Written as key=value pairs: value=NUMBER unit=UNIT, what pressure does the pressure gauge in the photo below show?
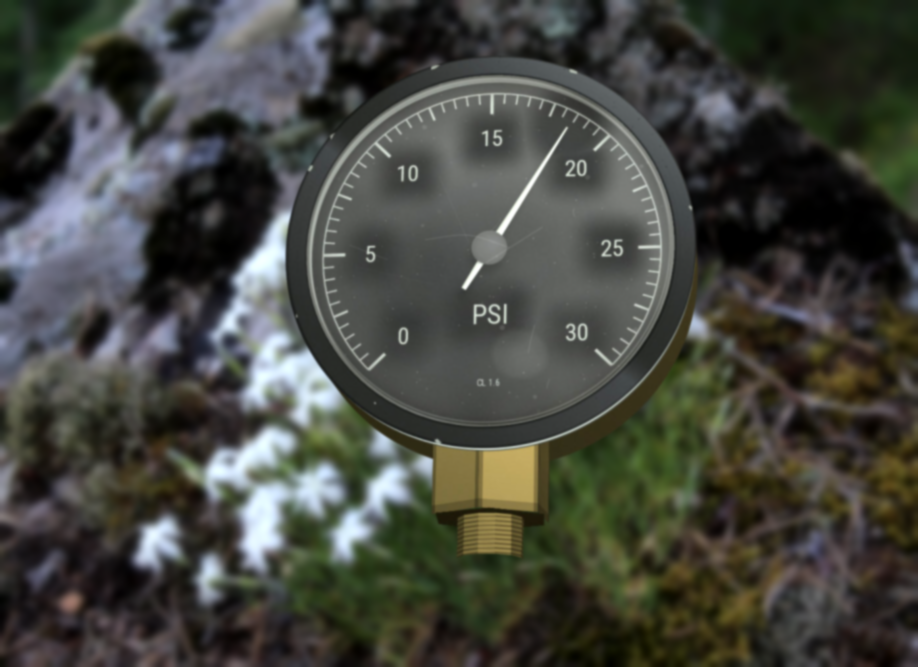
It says value=18.5 unit=psi
